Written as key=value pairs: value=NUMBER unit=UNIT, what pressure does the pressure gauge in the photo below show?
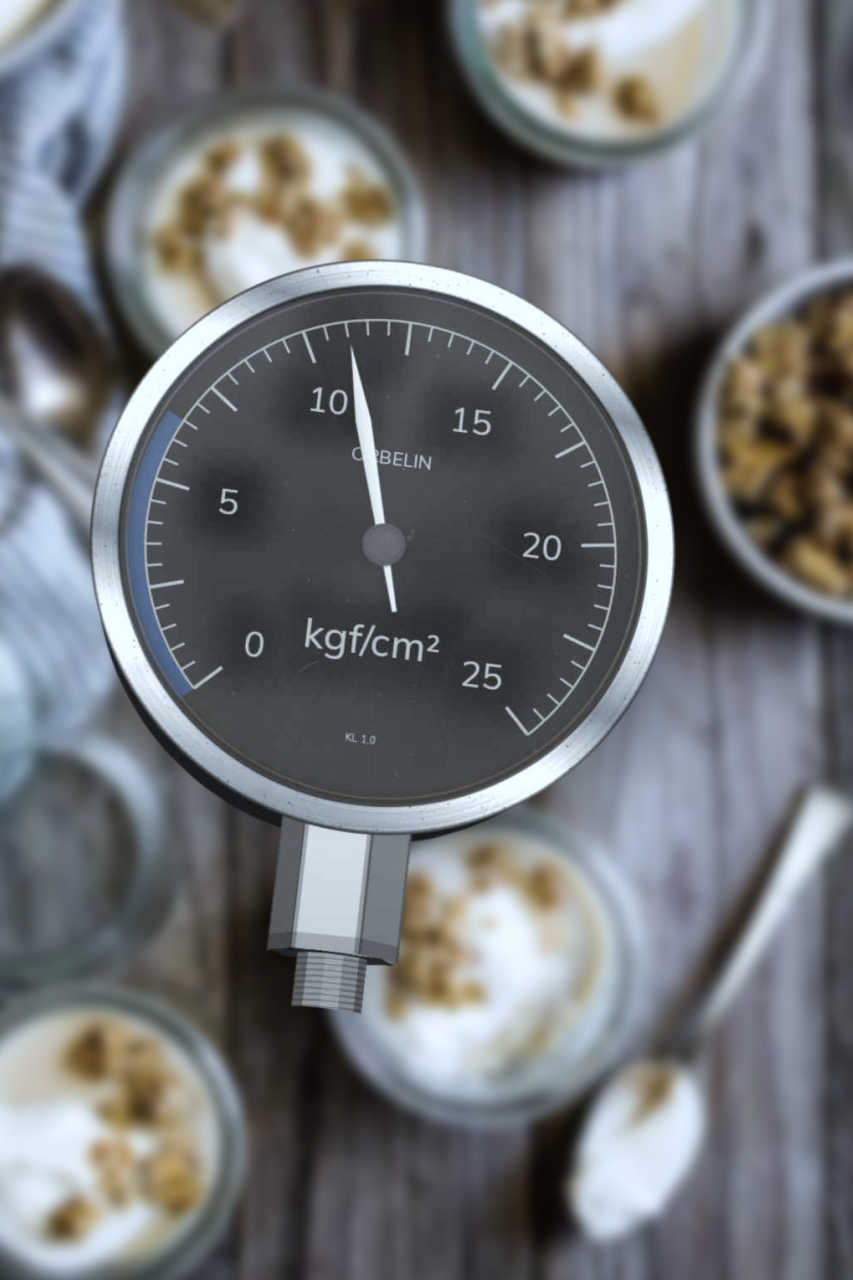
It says value=11 unit=kg/cm²
